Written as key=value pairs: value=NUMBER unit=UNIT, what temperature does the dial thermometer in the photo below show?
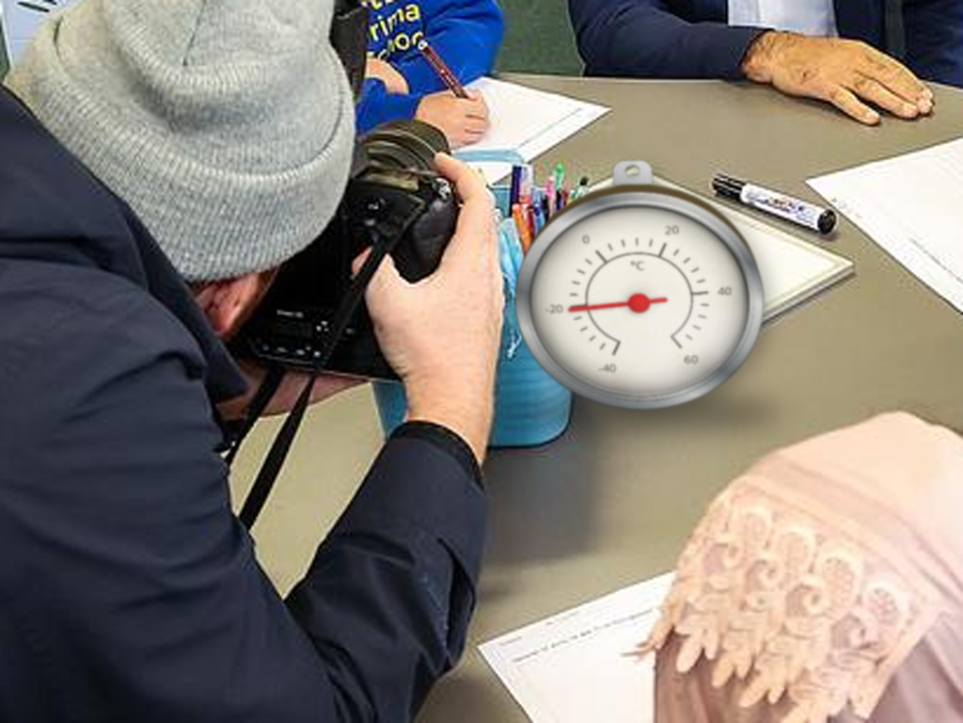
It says value=-20 unit=°C
